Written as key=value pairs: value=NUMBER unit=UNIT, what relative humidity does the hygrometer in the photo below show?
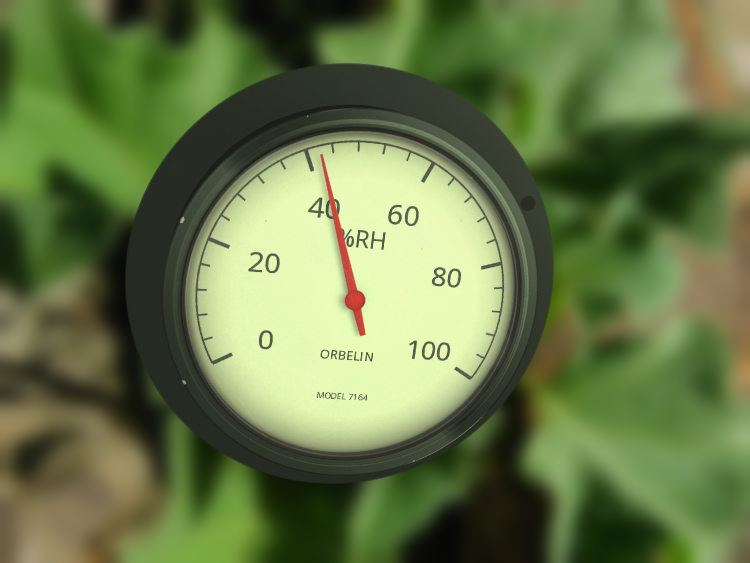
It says value=42 unit=%
